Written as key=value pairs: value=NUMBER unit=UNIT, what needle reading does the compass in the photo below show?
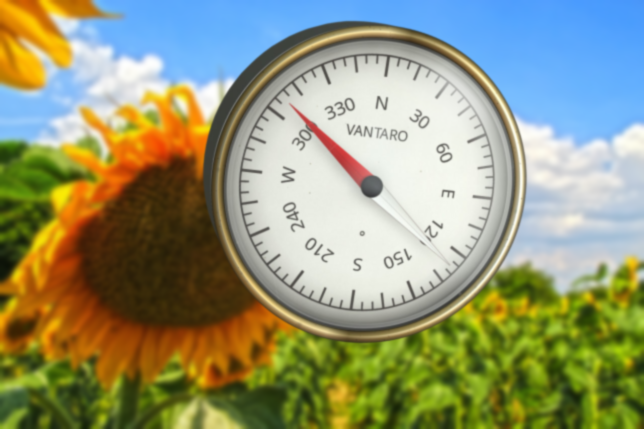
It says value=307.5 unit=°
